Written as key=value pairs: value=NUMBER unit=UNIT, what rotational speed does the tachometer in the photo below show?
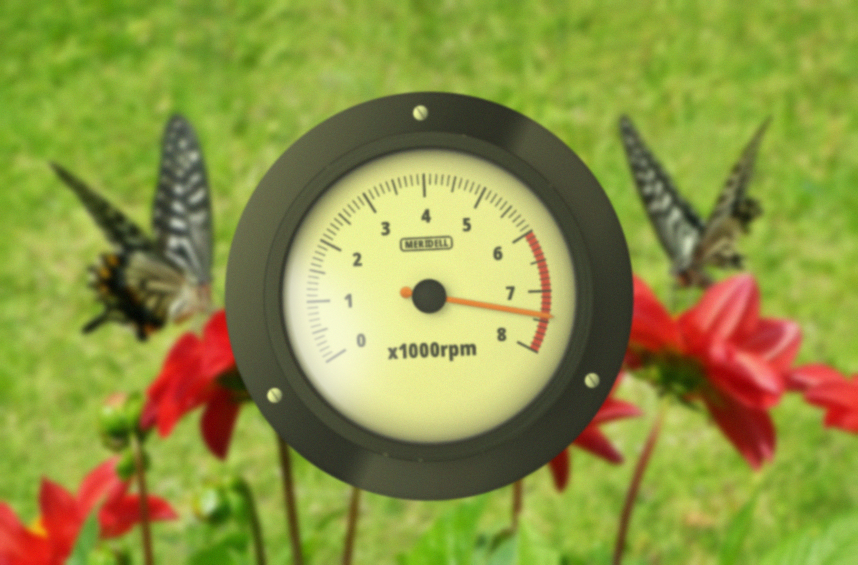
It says value=7400 unit=rpm
